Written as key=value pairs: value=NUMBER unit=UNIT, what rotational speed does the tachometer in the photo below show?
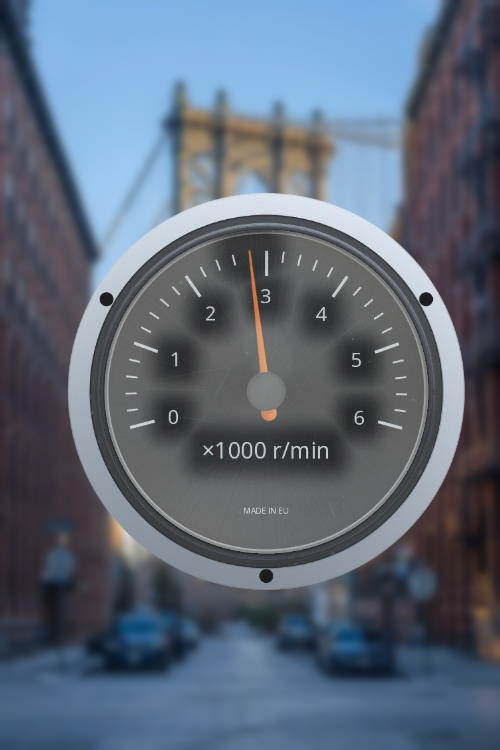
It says value=2800 unit=rpm
